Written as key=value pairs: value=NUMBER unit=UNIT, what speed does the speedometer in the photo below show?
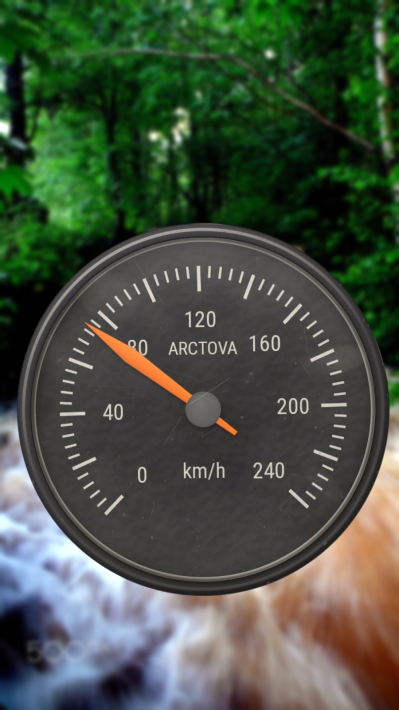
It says value=74 unit=km/h
